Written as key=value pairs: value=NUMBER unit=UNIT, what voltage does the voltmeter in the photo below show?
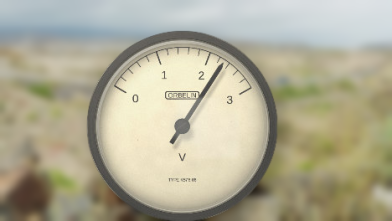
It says value=2.3 unit=V
